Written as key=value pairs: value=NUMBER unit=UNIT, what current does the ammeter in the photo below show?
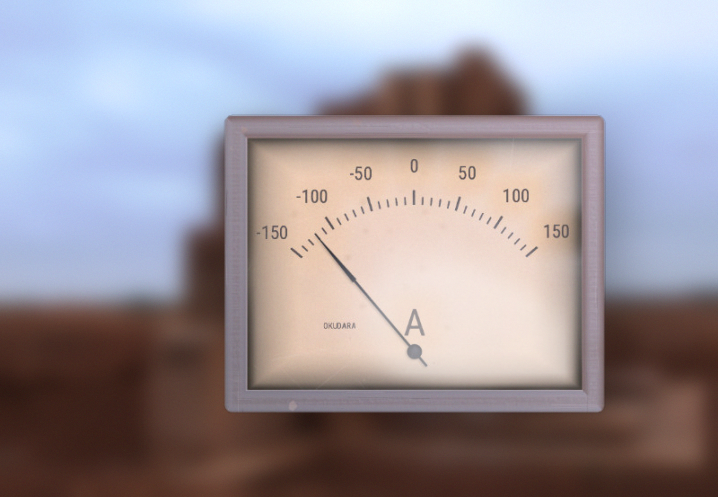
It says value=-120 unit=A
